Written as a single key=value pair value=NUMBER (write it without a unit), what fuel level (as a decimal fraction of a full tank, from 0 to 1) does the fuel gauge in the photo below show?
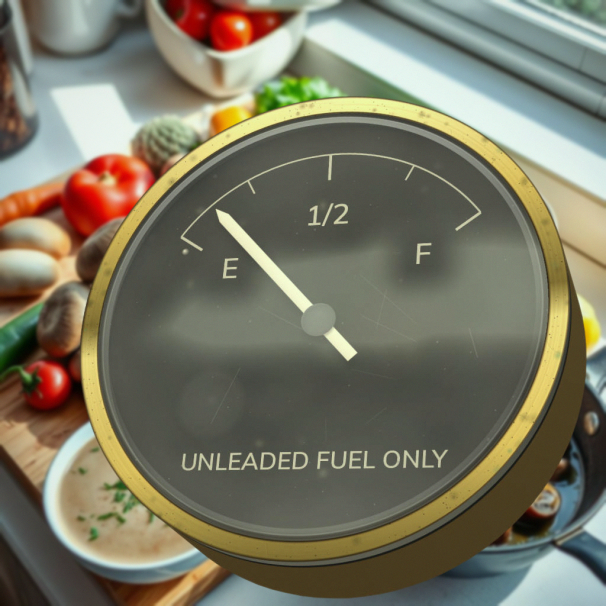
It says value=0.125
